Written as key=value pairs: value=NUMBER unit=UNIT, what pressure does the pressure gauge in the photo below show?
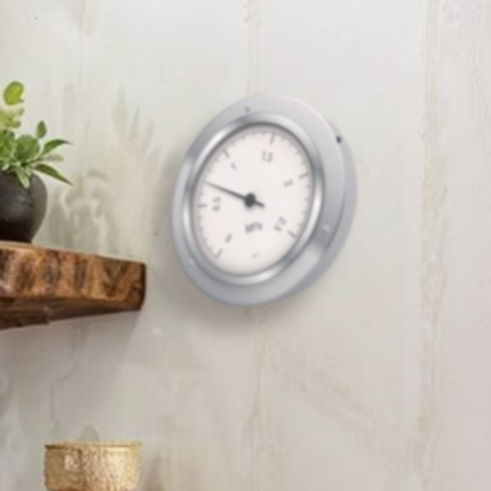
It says value=0.7 unit=MPa
